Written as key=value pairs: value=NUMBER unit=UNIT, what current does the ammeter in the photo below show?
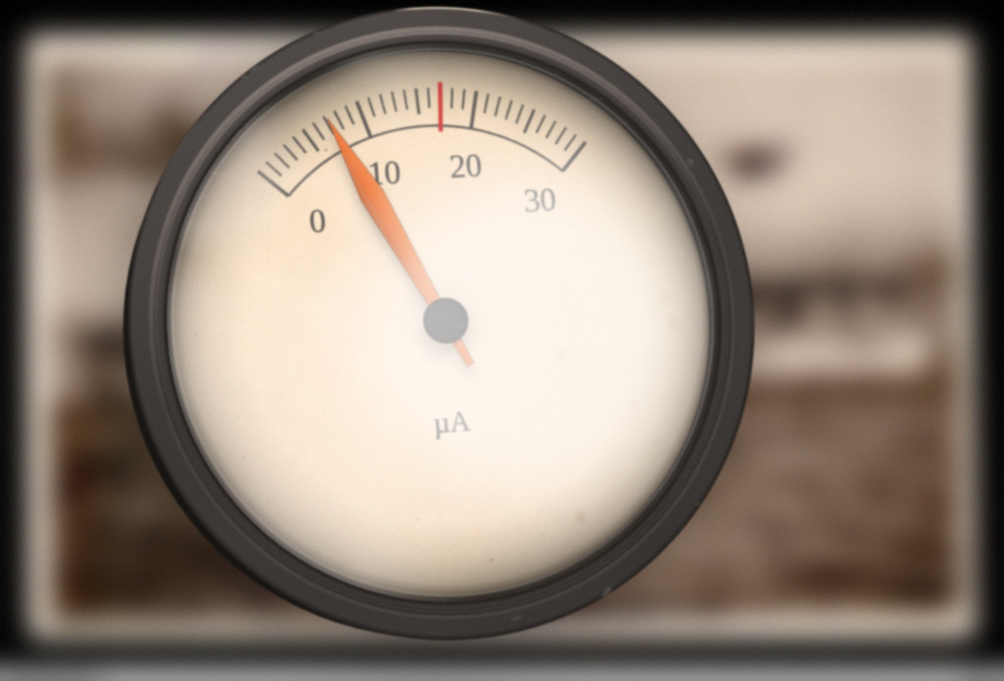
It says value=7 unit=µA
